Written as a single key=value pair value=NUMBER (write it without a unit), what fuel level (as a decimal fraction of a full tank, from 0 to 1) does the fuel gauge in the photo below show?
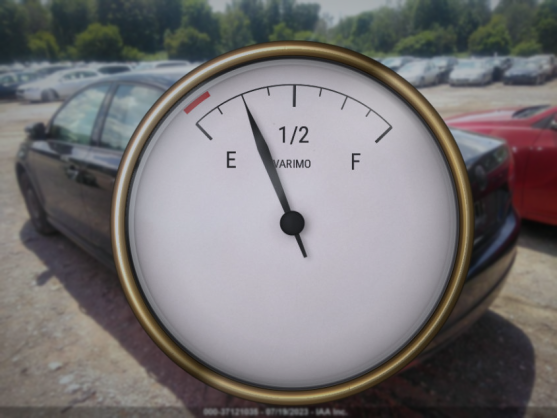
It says value=0.25
